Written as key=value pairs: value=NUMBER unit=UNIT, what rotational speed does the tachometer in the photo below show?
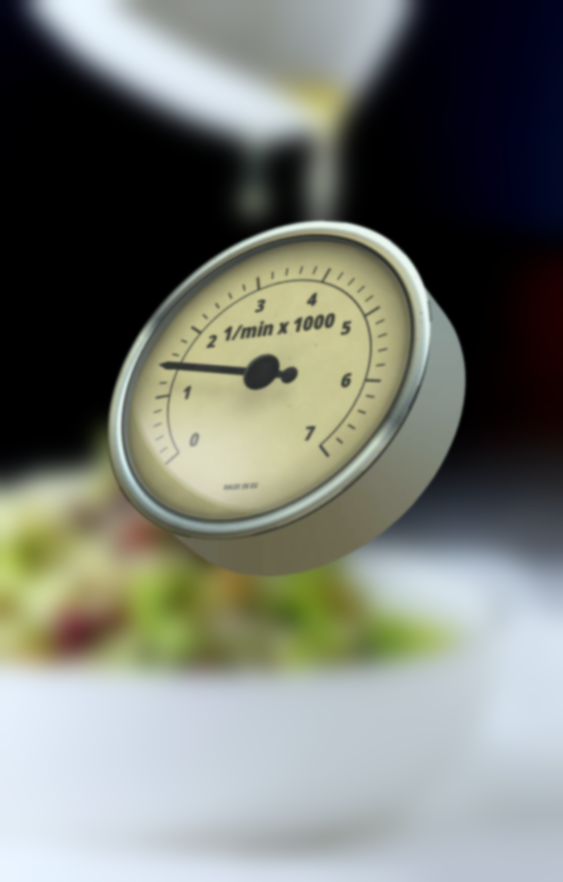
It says value=1400 unit=rpm
